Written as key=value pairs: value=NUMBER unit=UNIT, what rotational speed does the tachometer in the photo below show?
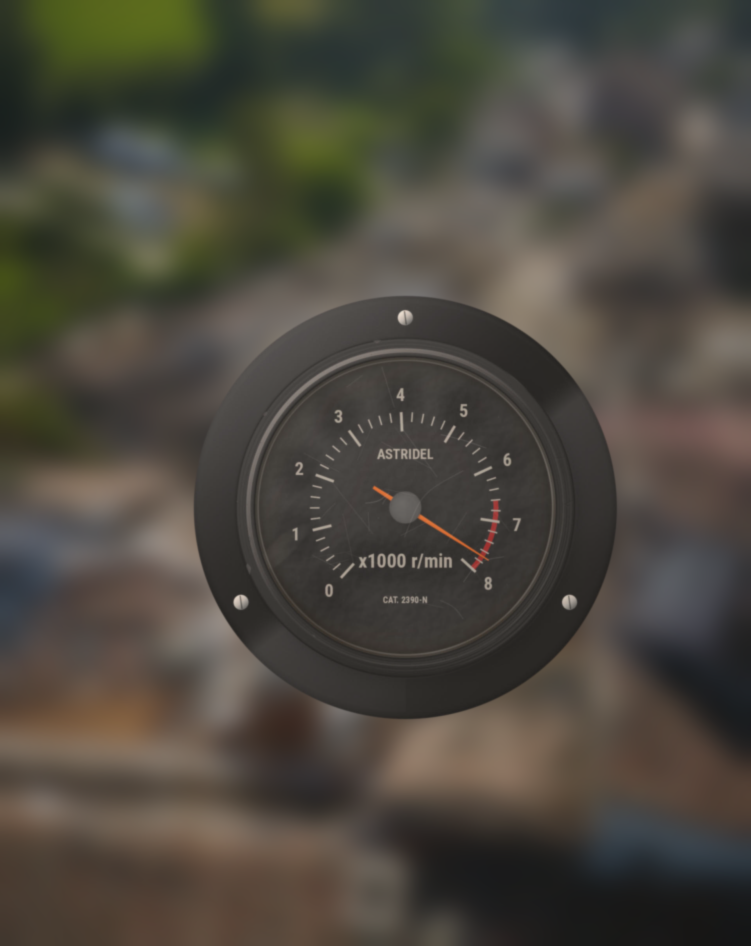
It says value=7700 unit=rpm
